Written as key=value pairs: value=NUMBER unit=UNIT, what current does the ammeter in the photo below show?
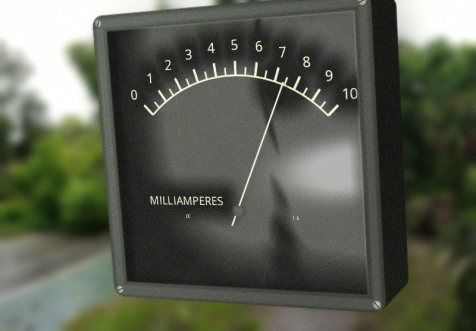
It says value=7.5 unit=mA
